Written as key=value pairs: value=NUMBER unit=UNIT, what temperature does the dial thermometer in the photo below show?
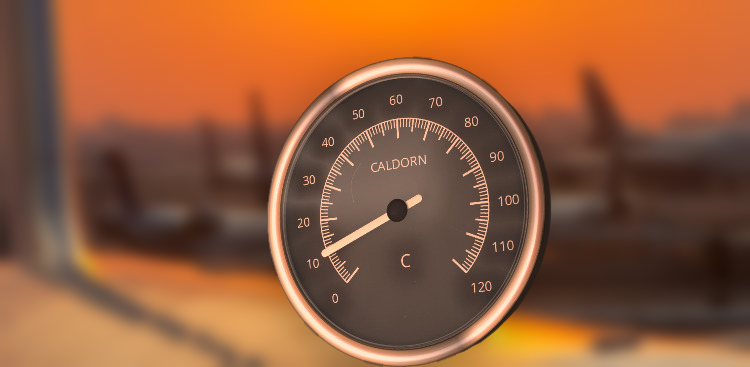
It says value=10 unit=°C
